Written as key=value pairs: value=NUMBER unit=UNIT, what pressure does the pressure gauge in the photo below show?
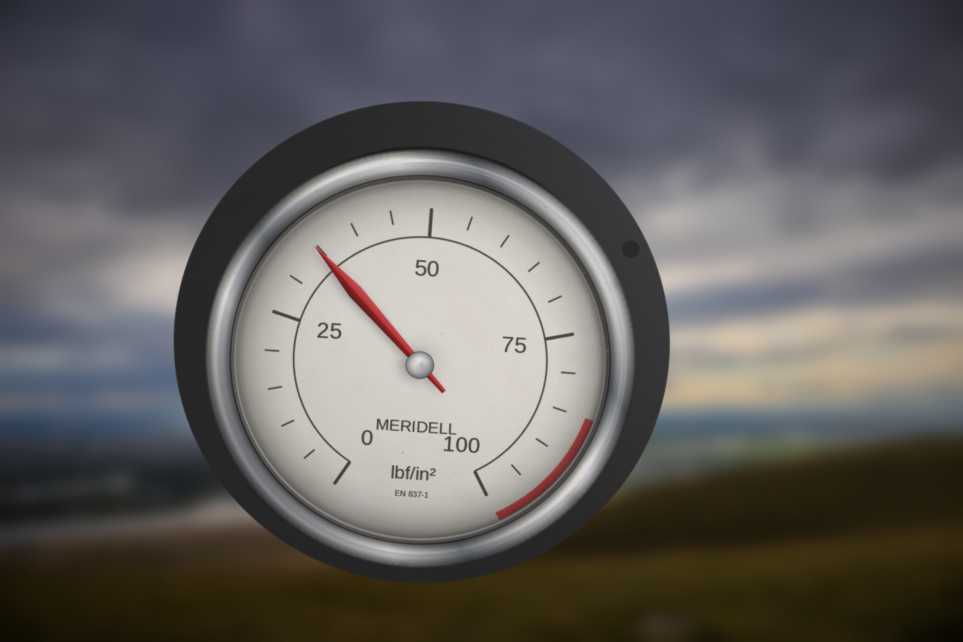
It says value=35 unit=psi
